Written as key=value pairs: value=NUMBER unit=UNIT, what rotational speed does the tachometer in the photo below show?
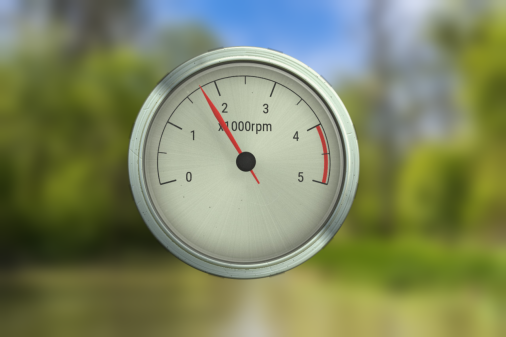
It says value=1750 unit=rpm
